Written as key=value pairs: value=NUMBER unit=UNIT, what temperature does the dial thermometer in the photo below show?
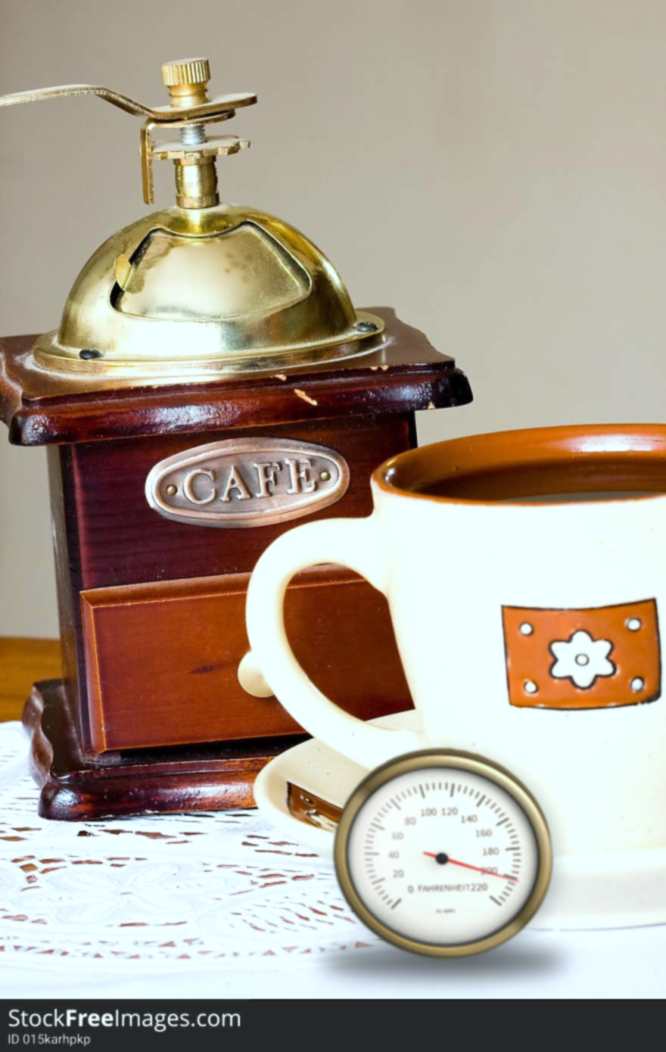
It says value=200 unit=°F
